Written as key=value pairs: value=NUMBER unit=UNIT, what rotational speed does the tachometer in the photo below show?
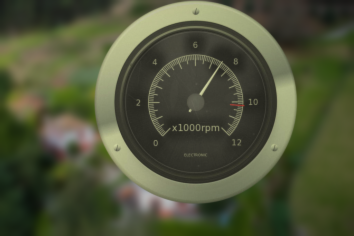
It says value=7500 unit=rpm
